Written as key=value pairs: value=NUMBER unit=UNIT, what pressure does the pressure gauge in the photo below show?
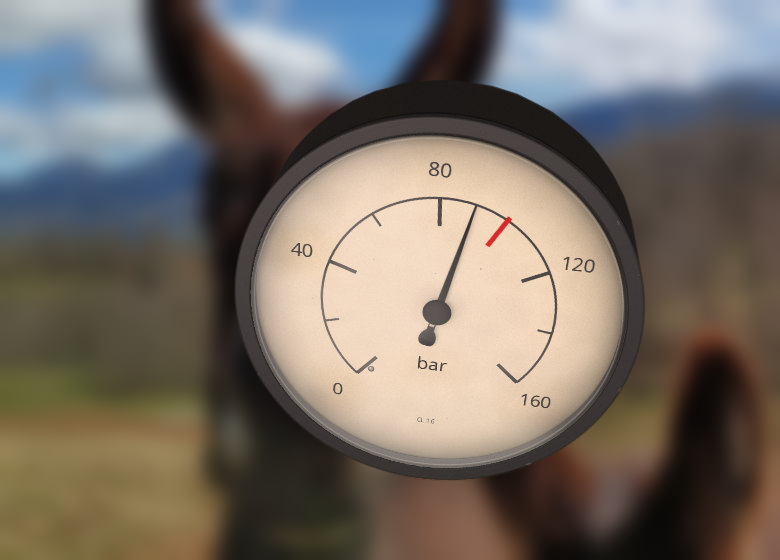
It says value=90 unit=bar
